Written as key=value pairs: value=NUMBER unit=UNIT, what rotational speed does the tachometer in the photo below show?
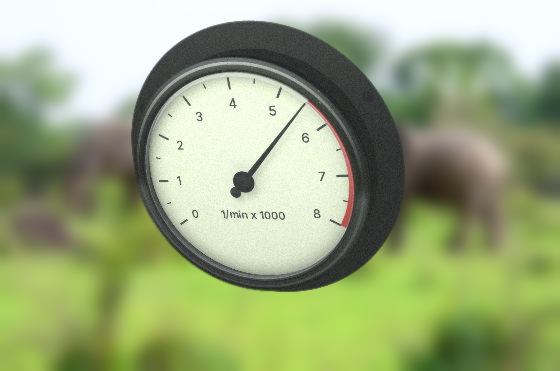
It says value=5500 unit=rpm
